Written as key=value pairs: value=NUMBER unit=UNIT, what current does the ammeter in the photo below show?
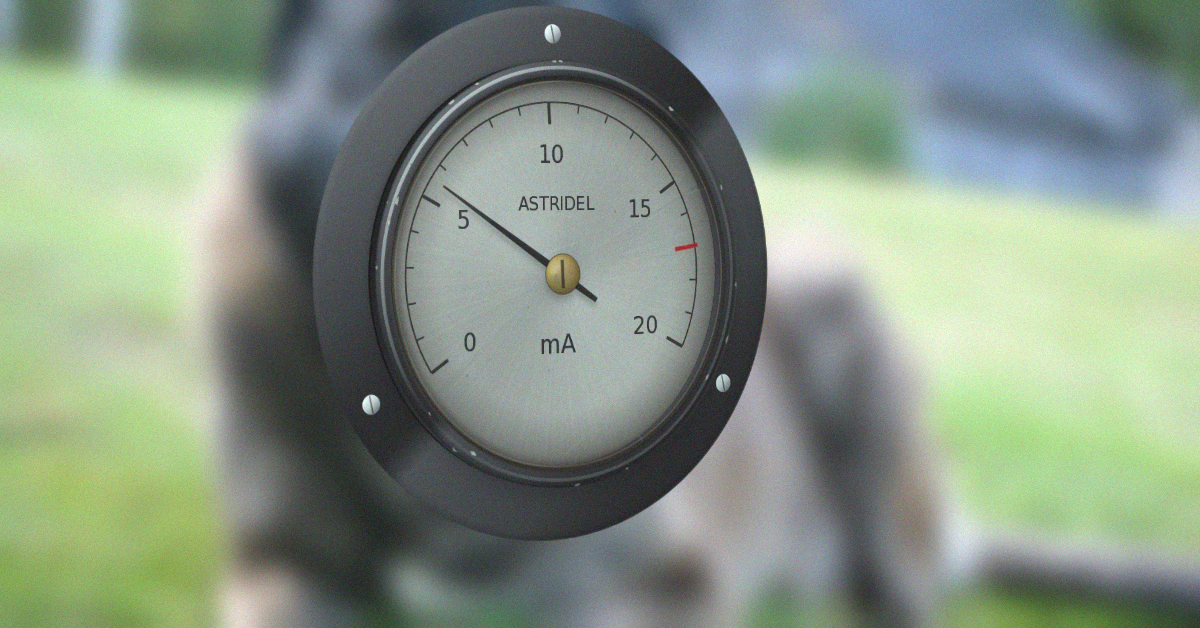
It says value=5.5 unit=mA
